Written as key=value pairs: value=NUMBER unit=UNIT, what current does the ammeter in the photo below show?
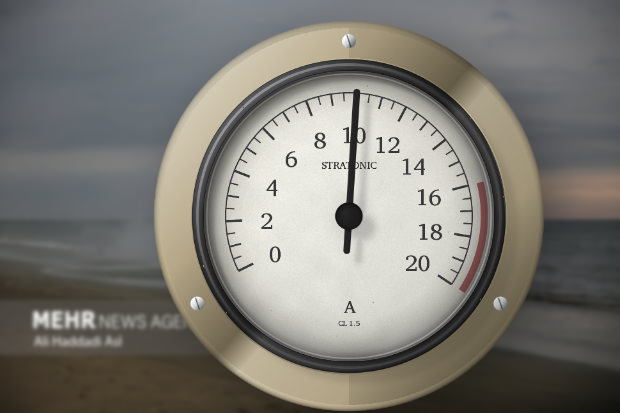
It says value=10 unit=A
